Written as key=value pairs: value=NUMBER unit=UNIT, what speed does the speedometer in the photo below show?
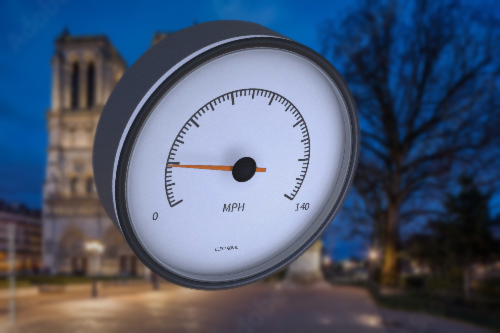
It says value=20 unit=mph
